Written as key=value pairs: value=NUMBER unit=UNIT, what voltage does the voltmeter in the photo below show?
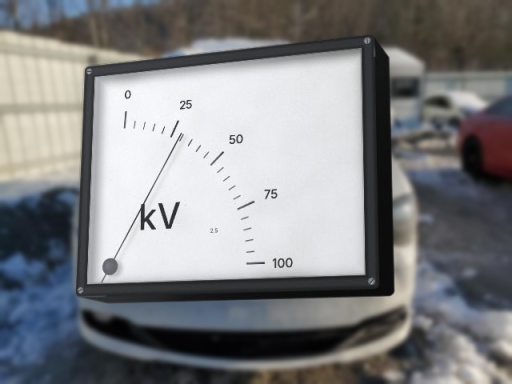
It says value=30 unit=kV
